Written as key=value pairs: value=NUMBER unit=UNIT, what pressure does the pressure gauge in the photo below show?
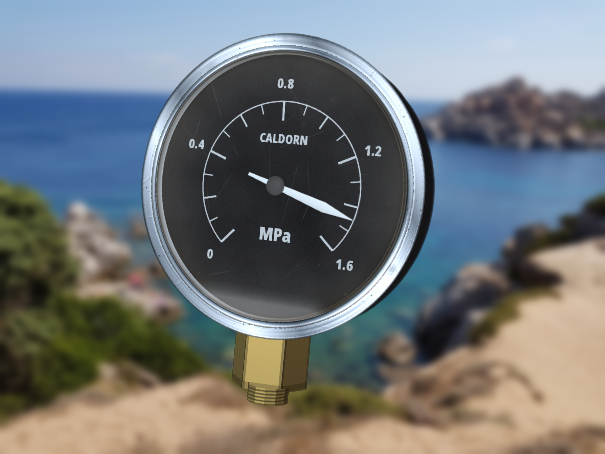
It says value=1.45 unit=MPa
